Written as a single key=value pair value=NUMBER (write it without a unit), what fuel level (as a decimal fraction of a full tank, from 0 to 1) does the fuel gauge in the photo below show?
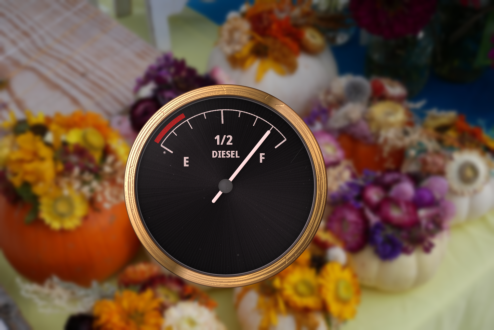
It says value=0.875
